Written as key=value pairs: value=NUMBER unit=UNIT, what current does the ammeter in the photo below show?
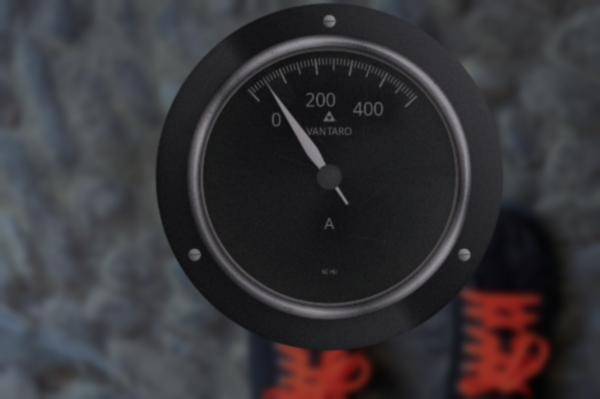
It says value=50 unit=A
